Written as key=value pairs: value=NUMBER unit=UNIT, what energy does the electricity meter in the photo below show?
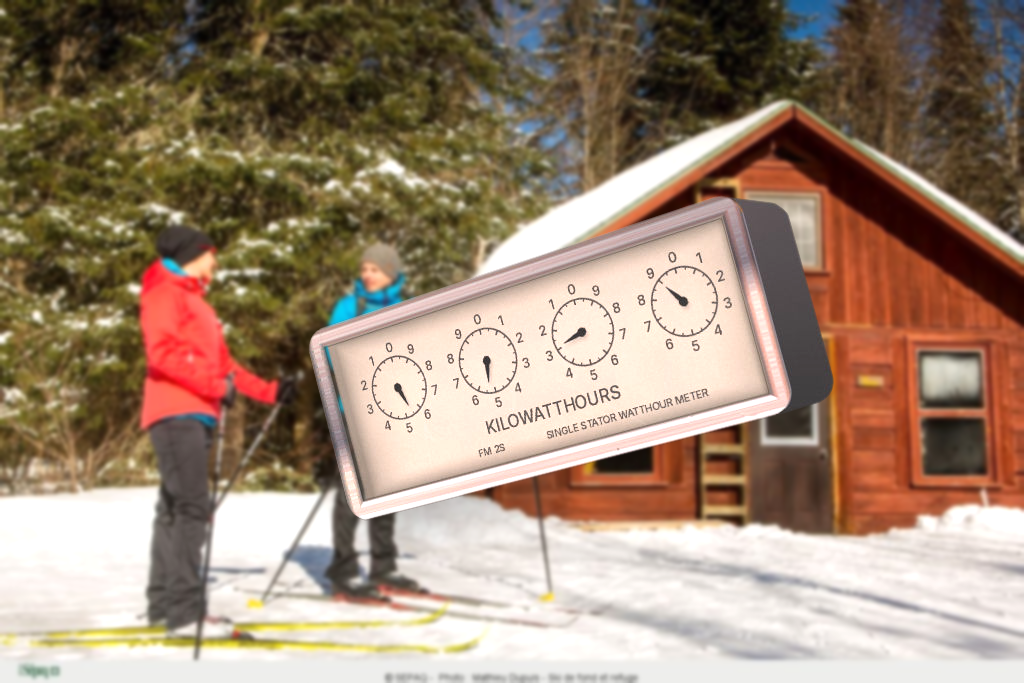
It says value=5529 unit=kWh
